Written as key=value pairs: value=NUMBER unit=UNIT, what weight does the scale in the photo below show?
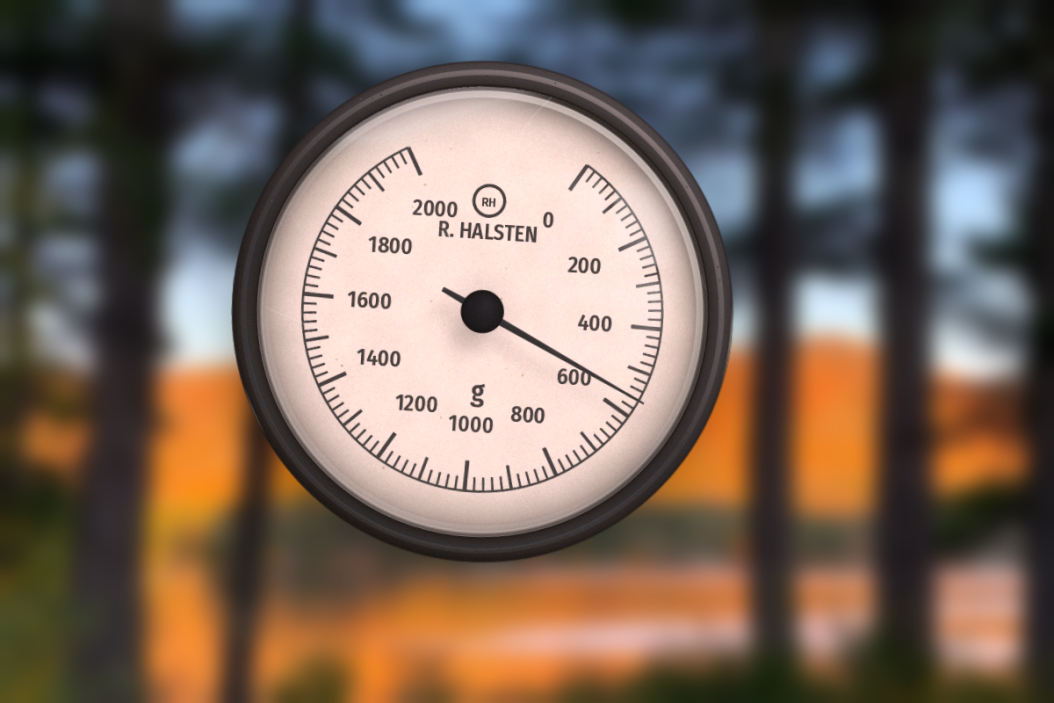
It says value=560 unit=g
